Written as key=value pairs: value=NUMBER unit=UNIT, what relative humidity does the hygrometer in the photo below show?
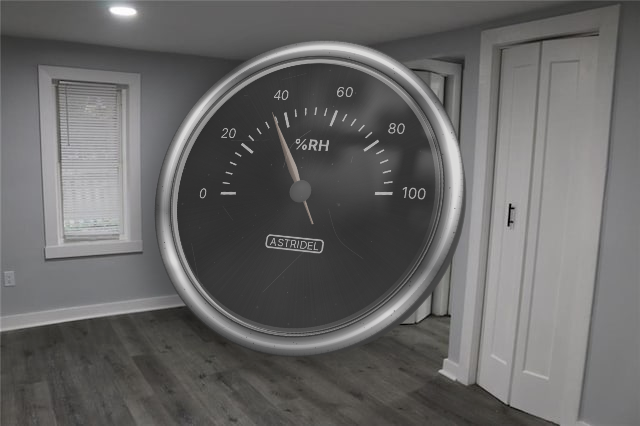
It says value=36 unit=%
